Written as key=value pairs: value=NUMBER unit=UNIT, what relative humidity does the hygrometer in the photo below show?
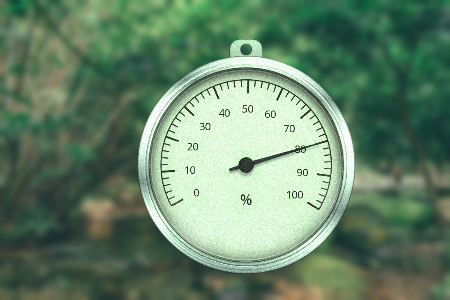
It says value=80 unit=%
